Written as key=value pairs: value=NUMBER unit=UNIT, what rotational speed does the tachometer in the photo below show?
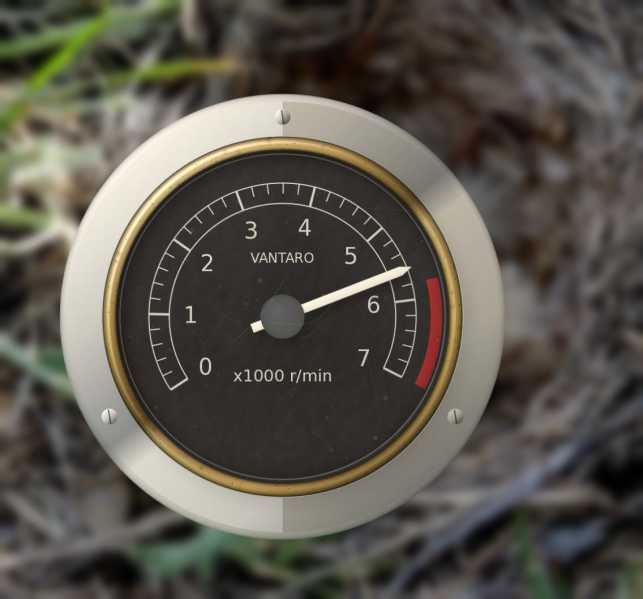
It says value=5600 unit=rpm
